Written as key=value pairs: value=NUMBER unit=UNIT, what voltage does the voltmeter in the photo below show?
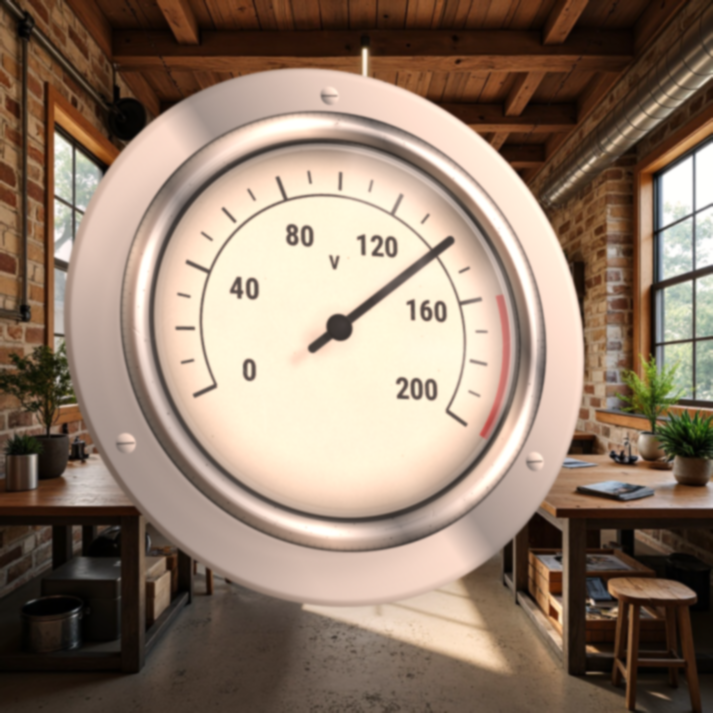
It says value=140 unit=V
